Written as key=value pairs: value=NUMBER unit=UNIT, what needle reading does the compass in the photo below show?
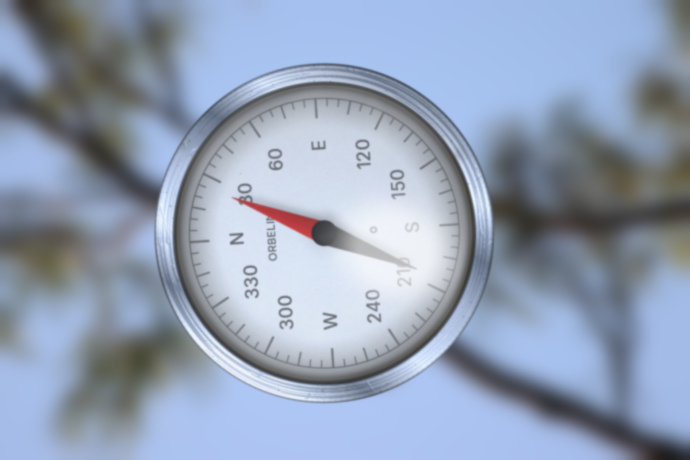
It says value=25 unit=°
